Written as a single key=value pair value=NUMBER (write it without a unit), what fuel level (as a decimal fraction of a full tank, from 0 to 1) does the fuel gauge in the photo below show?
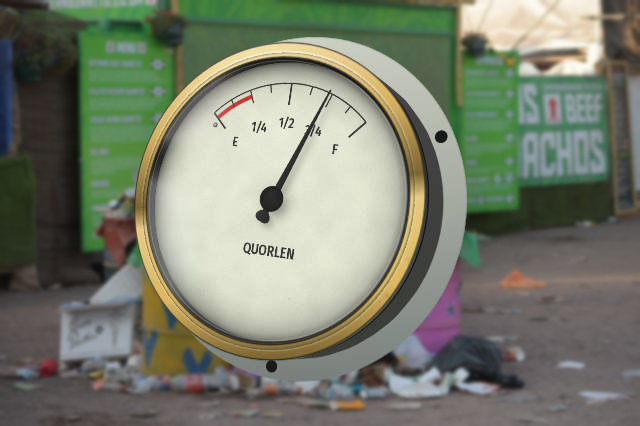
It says value=0.75
